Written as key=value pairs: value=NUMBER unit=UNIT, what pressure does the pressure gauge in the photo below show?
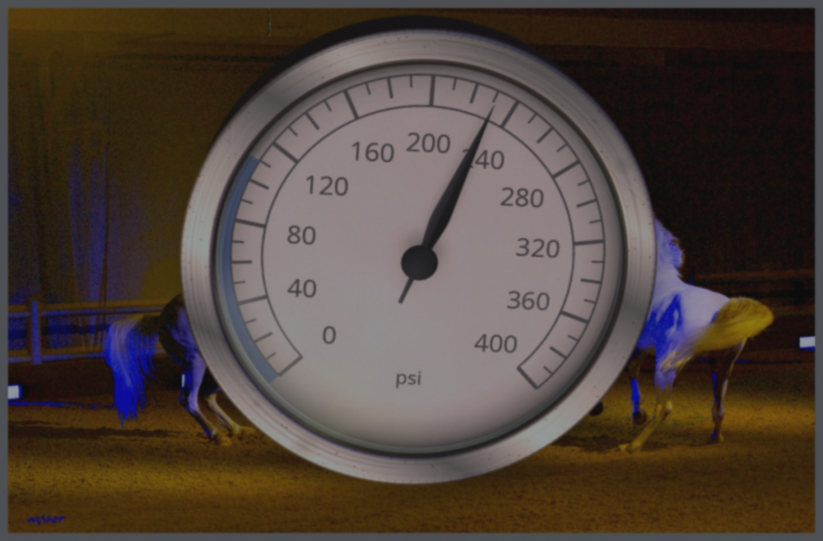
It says value=230 unit=psi
